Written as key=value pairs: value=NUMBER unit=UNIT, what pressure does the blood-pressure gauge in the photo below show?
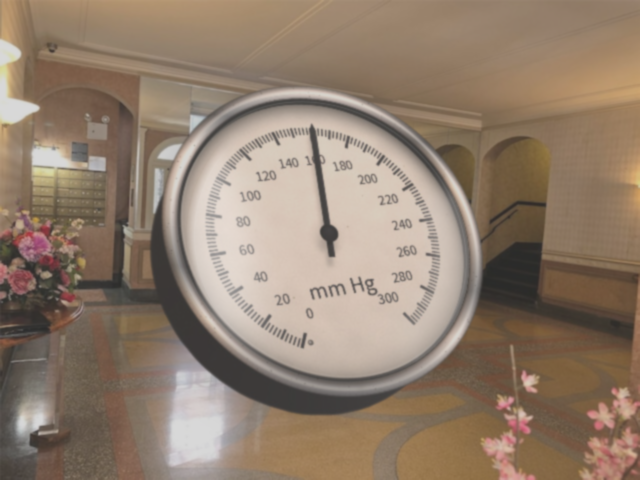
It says value=160 unit=mmHg
